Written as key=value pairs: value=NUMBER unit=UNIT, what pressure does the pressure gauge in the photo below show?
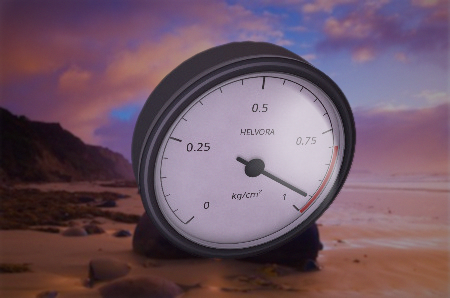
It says value=0.95 unit=kg/cm²
